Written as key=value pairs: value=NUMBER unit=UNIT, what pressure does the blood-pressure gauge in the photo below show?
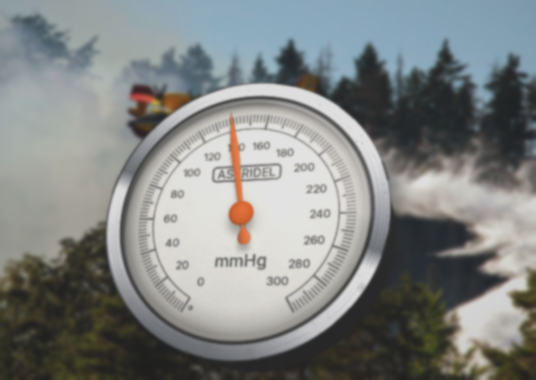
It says value=140 unit=mmHg
